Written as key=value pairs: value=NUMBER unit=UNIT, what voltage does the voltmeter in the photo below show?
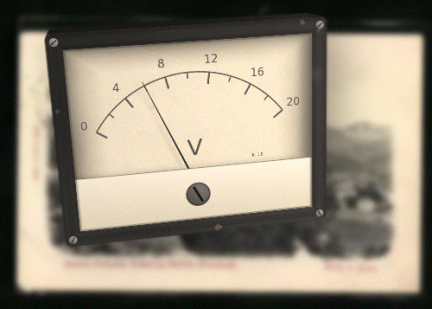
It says value=6 unit=V
